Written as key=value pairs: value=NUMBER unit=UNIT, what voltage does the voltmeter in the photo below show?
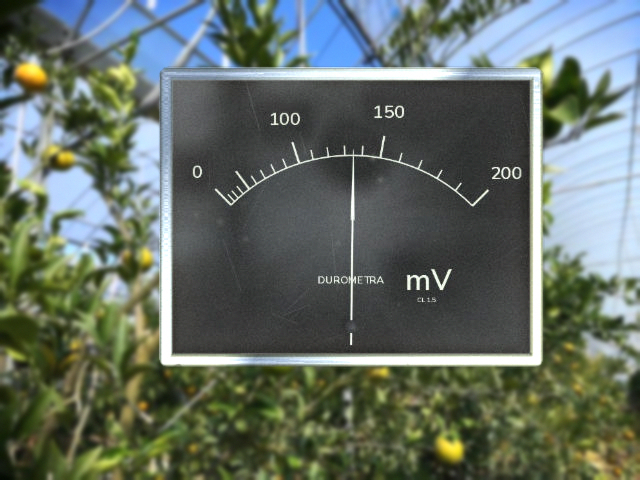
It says value=135 unit=mV
